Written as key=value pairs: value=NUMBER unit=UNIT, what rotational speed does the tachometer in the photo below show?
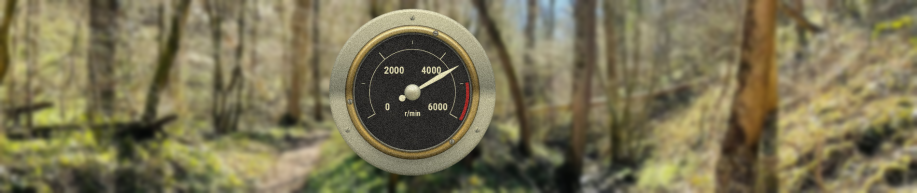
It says value=4500 unit=rpm
